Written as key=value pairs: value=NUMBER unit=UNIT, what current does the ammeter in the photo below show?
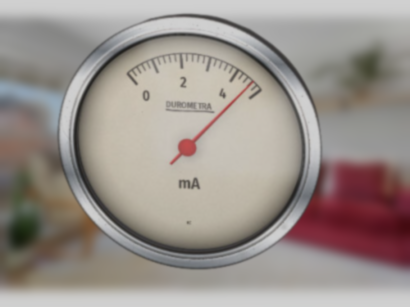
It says value=4.6 unit=mA
